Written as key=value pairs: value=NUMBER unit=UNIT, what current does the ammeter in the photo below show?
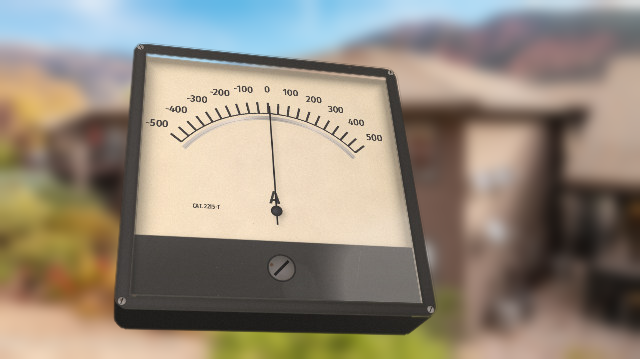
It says value=0 unit=A
